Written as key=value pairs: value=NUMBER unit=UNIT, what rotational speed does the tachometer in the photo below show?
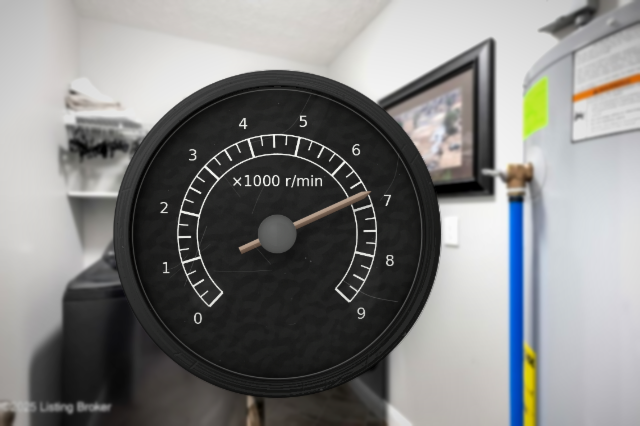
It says value=6750 unit=rpm
